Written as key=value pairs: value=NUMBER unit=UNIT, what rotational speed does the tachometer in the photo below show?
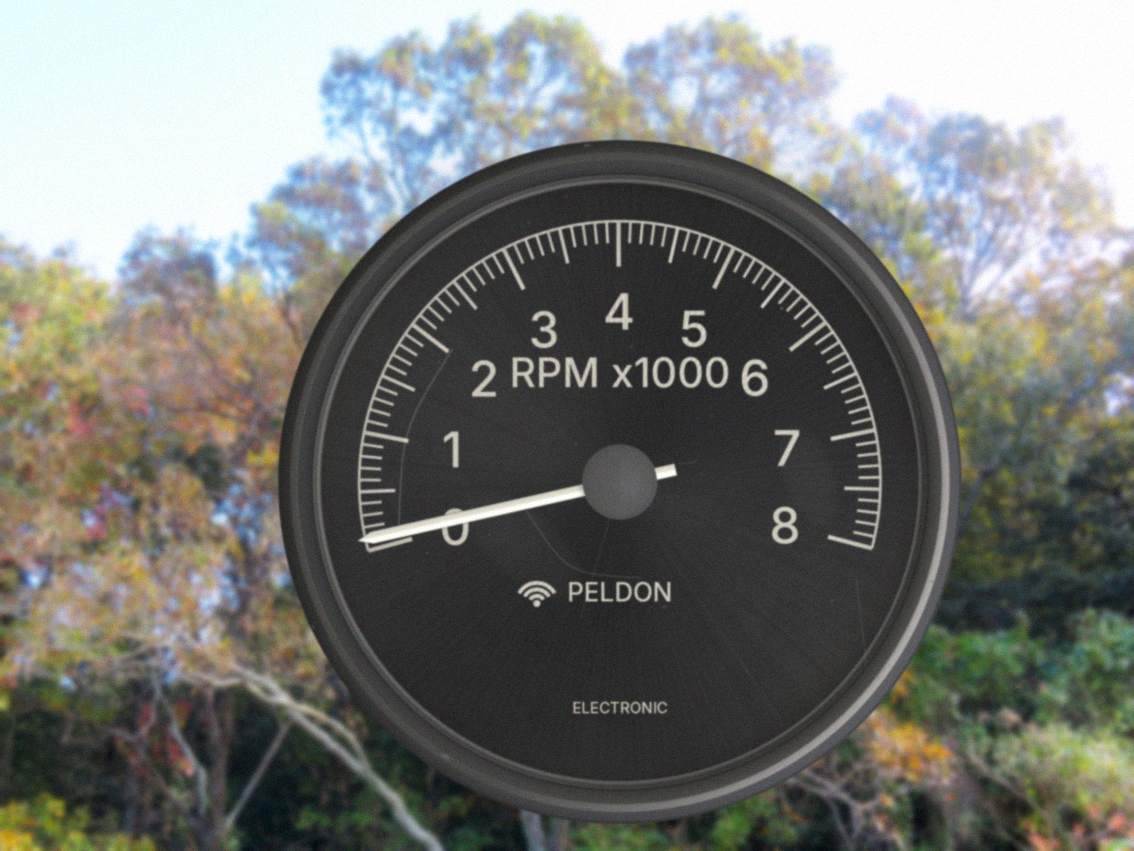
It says value=100 unit=rpm
